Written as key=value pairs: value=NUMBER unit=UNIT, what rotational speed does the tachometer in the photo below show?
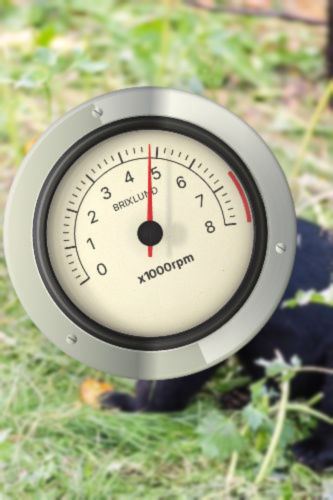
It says value=4800 unit=rpm
